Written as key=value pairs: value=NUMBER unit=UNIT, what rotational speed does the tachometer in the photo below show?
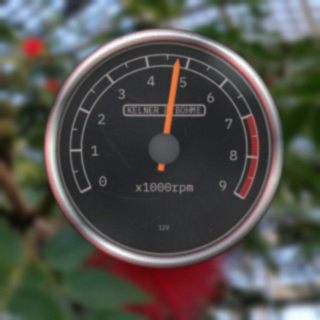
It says value=4750 unit=rpm
